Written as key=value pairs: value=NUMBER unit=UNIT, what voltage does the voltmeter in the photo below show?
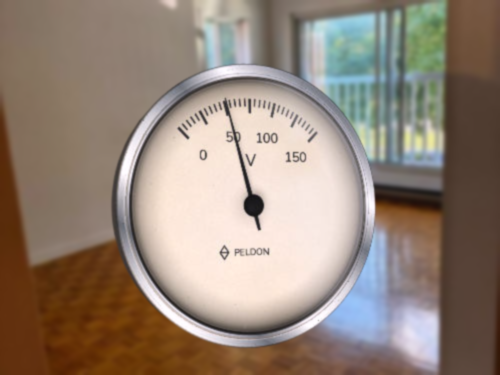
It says value=50 unit=V
